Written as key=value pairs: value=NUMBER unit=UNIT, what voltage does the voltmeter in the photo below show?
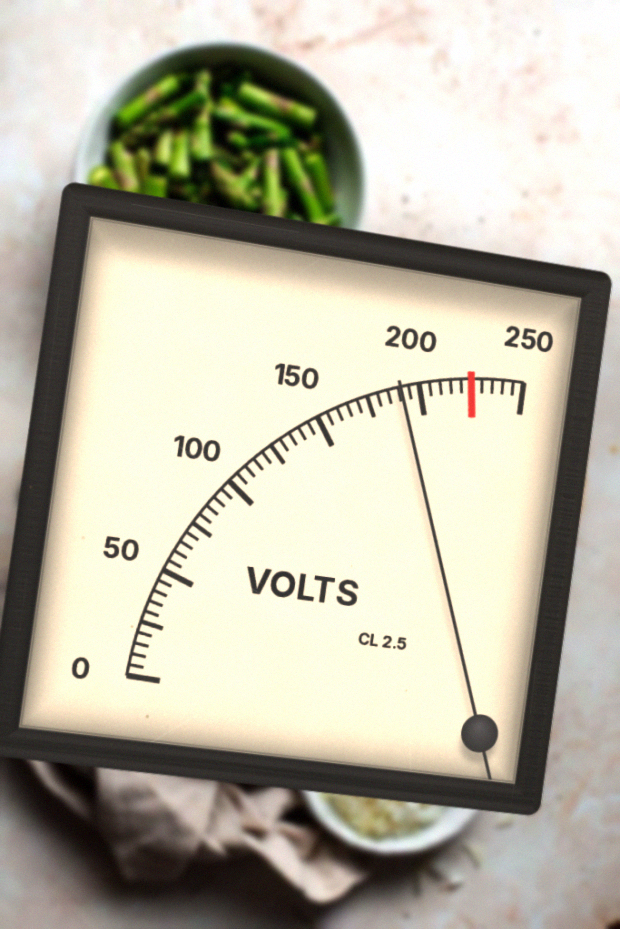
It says value=190 unit=V
